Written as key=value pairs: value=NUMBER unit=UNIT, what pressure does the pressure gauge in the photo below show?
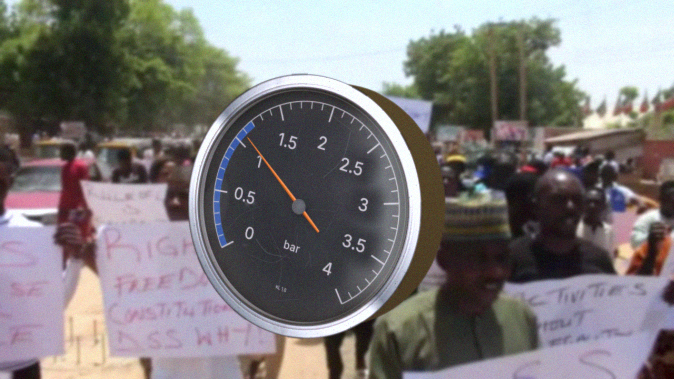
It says value=1.1 unit=bar
